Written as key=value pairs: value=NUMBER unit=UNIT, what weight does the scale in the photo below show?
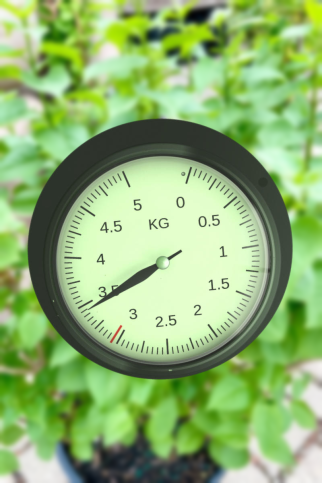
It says value=3.45 unit=kg
